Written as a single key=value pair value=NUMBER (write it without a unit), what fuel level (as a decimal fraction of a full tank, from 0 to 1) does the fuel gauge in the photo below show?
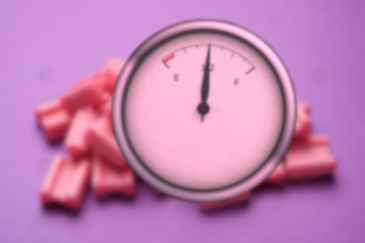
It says value=0.5
